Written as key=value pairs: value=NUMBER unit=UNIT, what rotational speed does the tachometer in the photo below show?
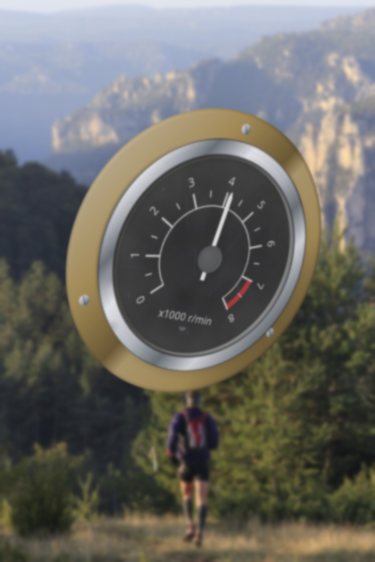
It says value=4000 unit=rpm
